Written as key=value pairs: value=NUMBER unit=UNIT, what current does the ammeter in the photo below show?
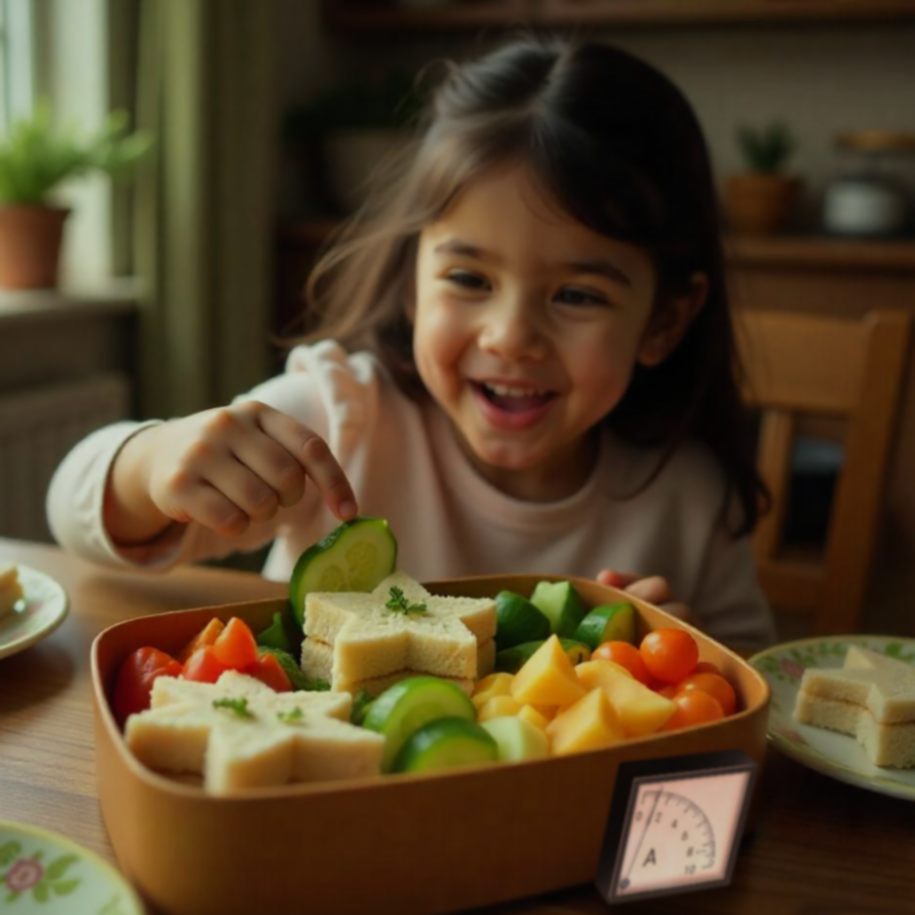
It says value=1 unit=A
